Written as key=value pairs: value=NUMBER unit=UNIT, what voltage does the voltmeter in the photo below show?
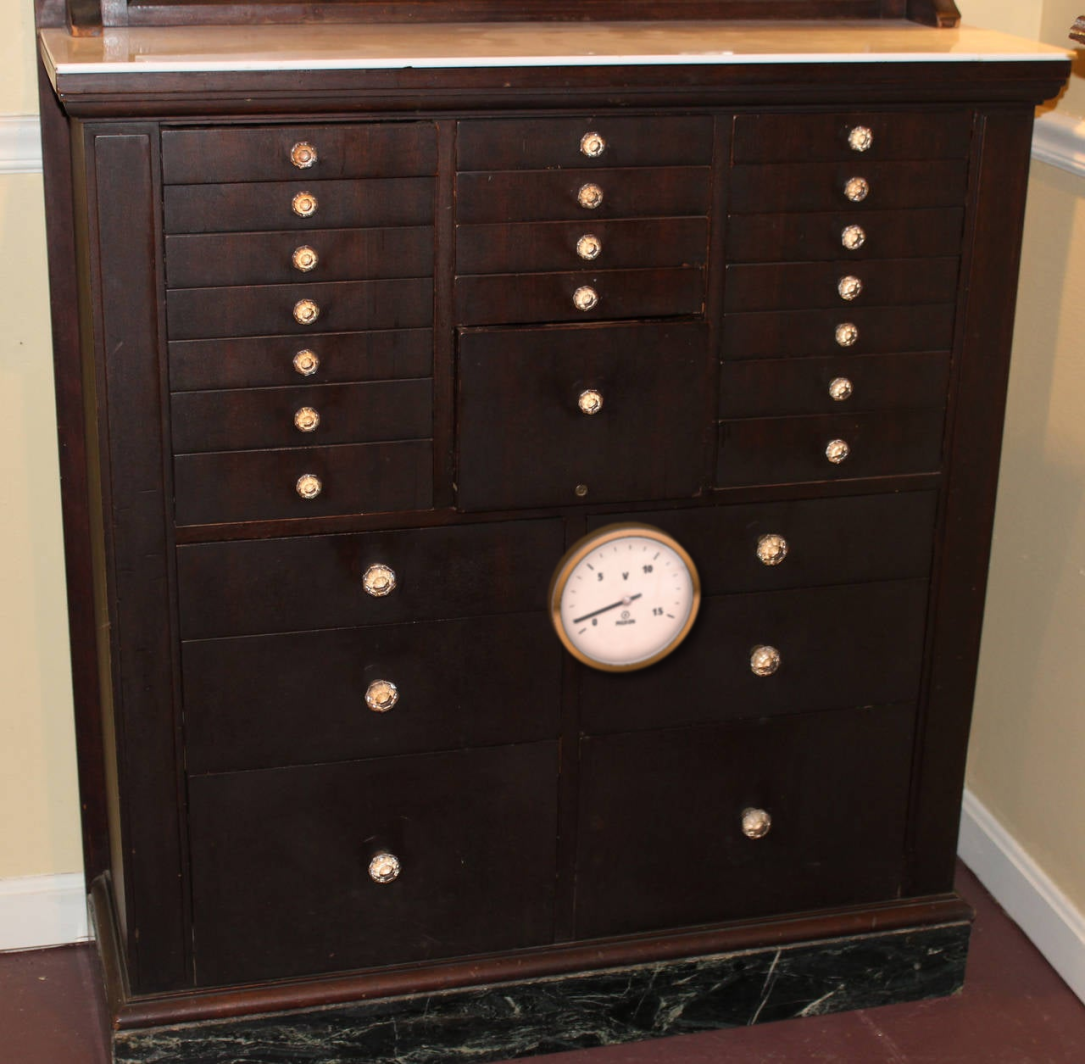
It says value=1 unit=V
